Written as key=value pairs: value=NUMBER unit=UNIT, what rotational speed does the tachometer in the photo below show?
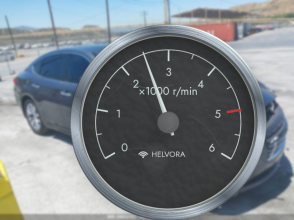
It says value=2500 unit=rpm
